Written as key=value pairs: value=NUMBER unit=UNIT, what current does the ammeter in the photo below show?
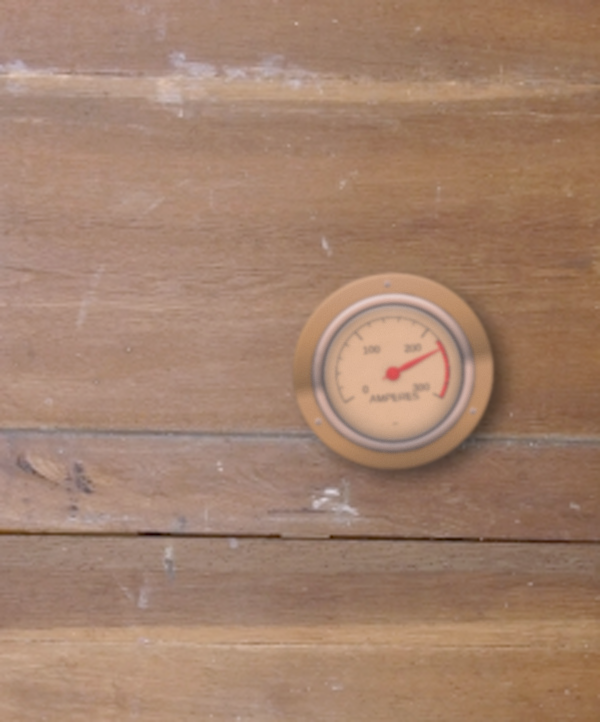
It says value=230 unit=A
